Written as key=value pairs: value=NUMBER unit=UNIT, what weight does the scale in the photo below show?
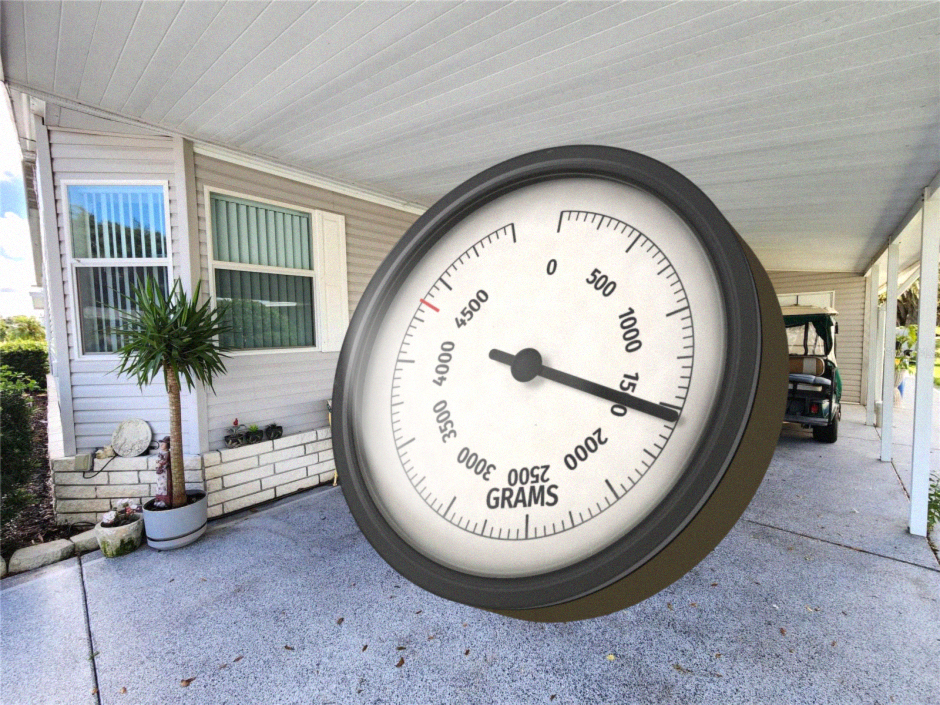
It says value=1550 unit=g
